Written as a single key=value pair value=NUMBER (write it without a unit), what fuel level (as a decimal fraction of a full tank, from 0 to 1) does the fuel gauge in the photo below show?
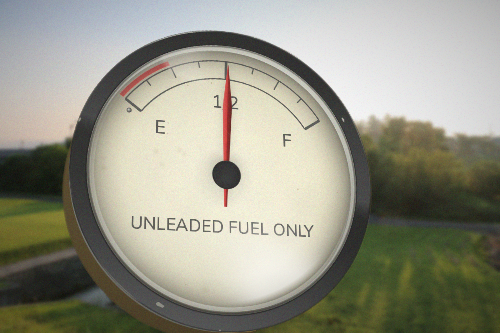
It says value=0.5
